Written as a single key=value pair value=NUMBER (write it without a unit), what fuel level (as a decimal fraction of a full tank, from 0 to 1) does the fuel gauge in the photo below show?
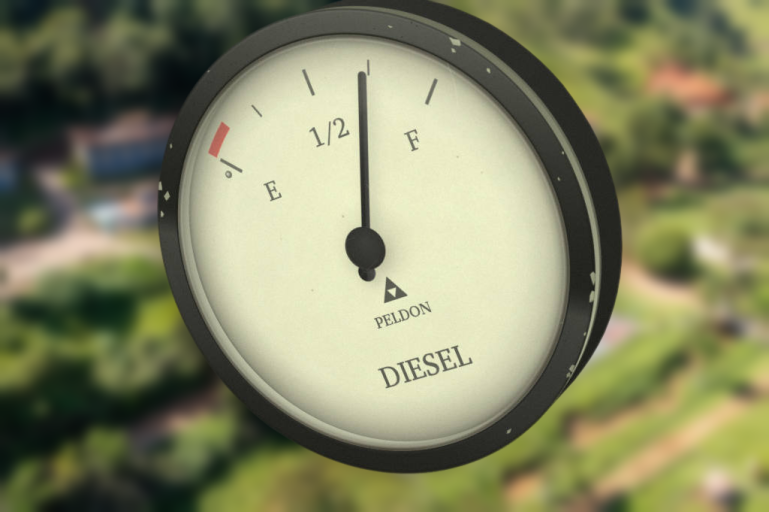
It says value=0.75
